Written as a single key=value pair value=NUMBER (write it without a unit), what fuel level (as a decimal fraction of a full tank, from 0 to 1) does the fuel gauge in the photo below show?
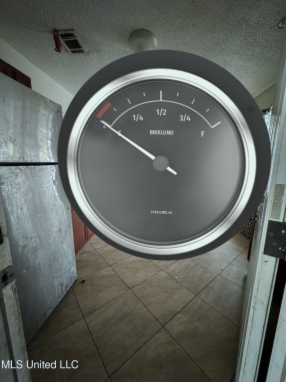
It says value=0
